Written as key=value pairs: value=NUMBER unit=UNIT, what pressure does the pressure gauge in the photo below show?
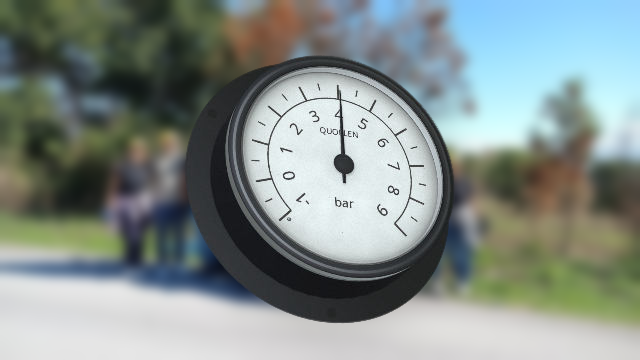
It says value=4 unit=bar
